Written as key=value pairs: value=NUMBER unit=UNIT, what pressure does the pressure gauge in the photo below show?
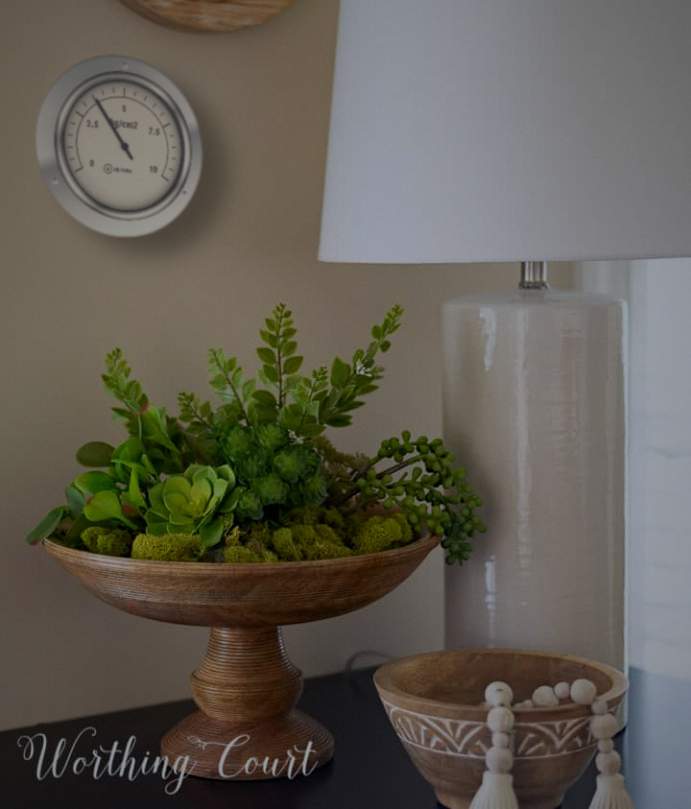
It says value=3.5 unit=kg/cm²
